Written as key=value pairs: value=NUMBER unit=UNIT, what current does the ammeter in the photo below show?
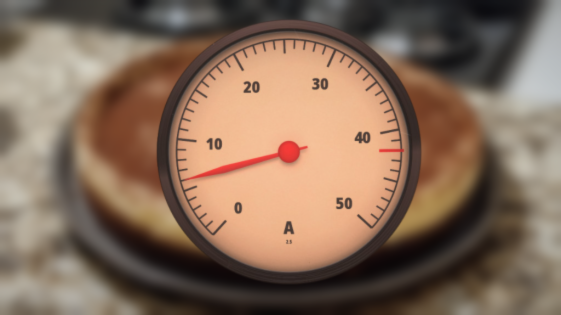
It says value=6 unit=A
